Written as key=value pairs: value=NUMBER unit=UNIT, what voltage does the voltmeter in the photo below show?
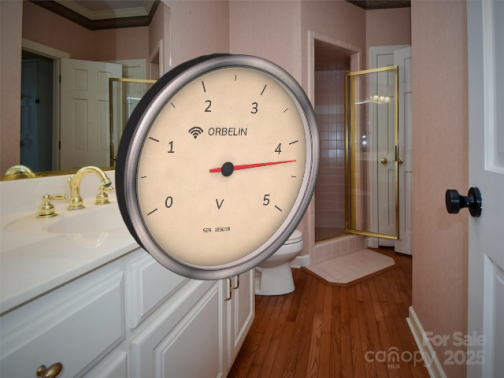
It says value=4.25 unit=V
